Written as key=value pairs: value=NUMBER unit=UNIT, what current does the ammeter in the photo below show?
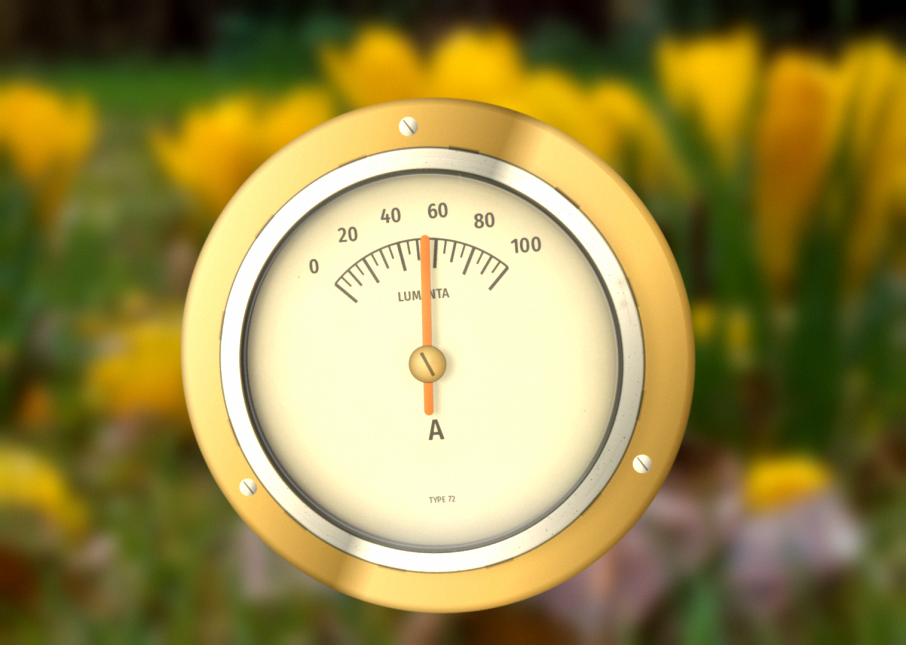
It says value=55 unit=A
